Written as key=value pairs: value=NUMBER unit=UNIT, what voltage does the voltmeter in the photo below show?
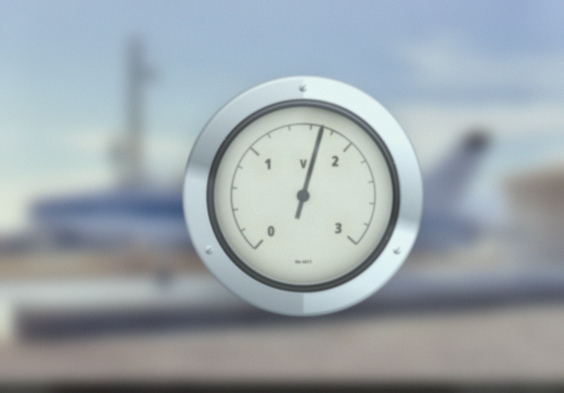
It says value=1.7 unit=V
